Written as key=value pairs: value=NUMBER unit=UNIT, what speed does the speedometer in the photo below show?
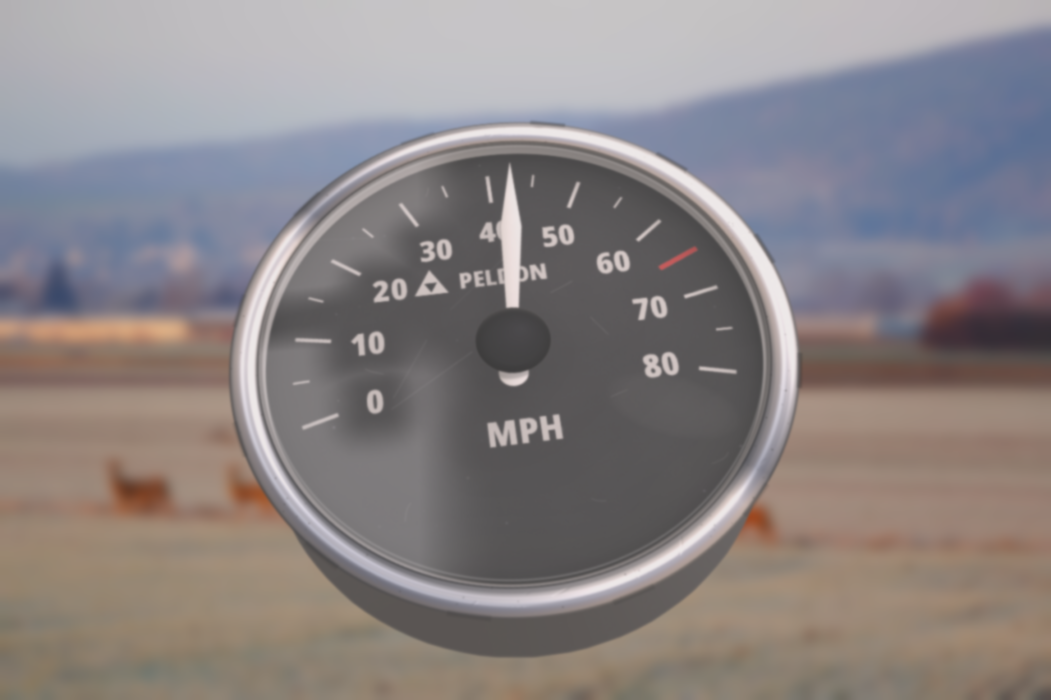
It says value=42.5 unit=mph
